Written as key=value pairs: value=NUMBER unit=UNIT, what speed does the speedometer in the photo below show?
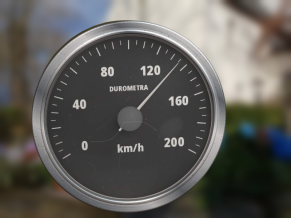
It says value=135 unit=km/h
